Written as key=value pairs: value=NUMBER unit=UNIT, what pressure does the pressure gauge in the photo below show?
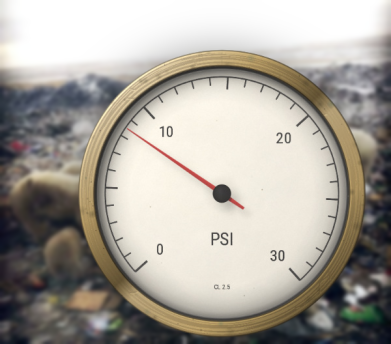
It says value=8.5 unit=psi
